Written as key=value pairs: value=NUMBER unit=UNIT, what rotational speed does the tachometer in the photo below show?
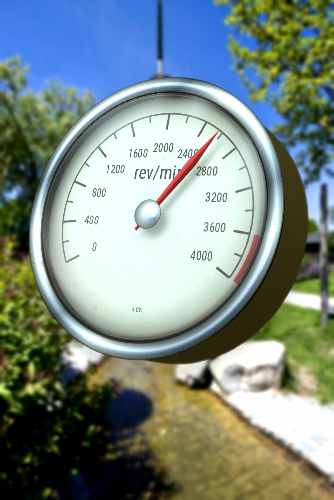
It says value=2600 unit=rpm
